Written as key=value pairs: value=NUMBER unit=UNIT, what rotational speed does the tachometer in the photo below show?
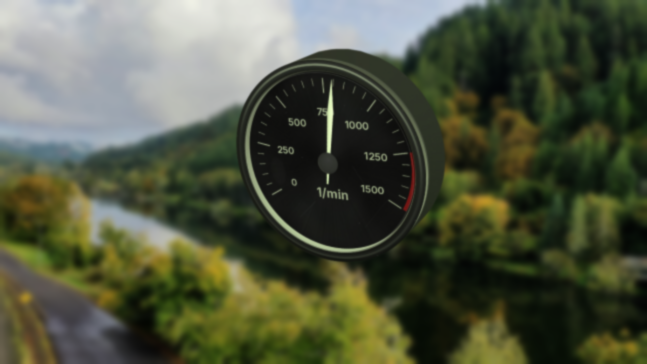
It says value=800 unit=rpm
